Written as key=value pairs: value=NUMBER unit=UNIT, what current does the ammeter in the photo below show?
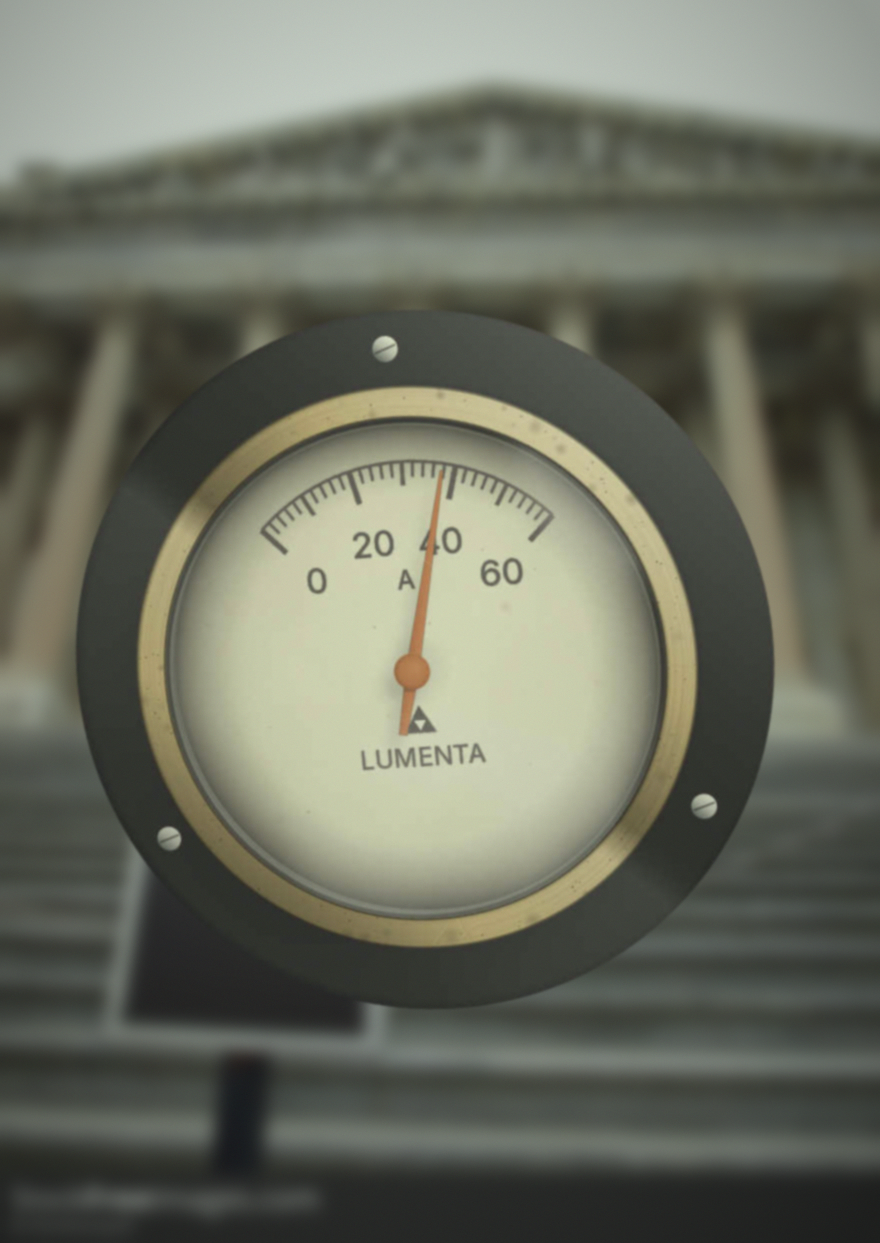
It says value=38 unit=A
